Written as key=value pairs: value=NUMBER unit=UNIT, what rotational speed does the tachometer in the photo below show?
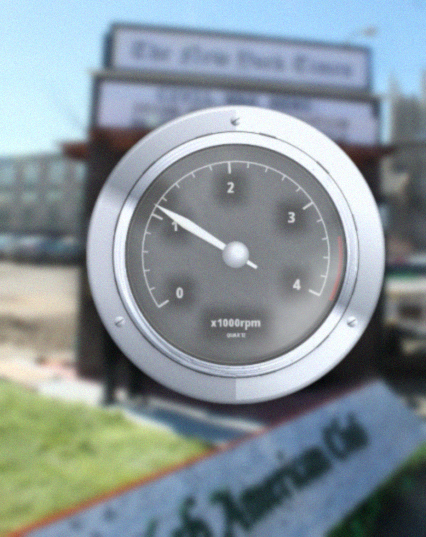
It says value=1100 unit=rpm
